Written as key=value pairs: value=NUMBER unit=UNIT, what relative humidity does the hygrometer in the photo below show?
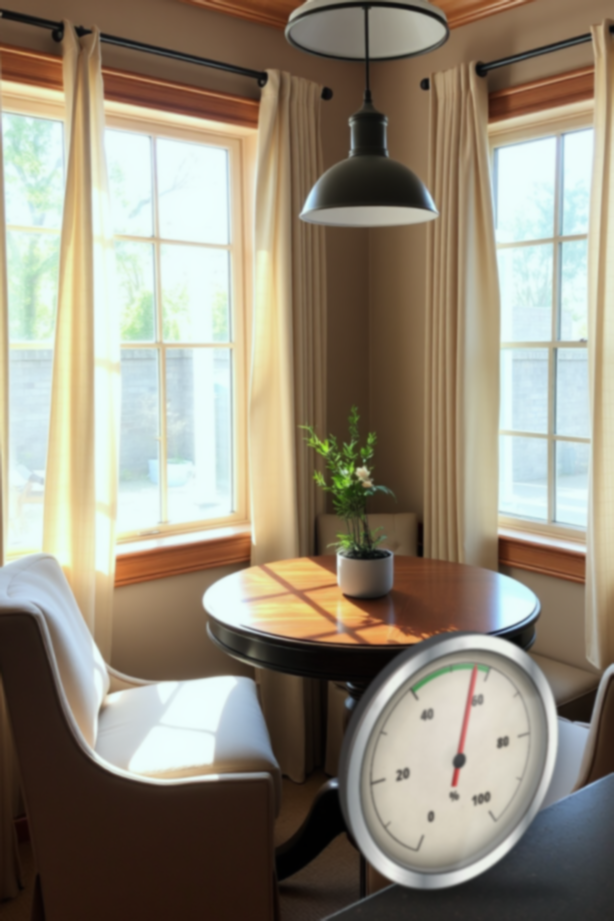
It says value=55 unit=%
